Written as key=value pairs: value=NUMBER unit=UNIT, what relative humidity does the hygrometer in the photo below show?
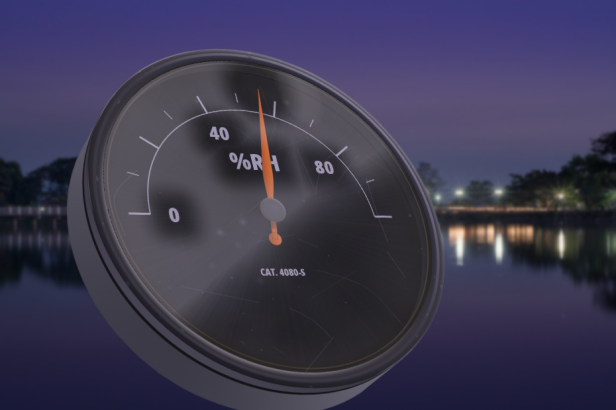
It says value=55 unit=%
